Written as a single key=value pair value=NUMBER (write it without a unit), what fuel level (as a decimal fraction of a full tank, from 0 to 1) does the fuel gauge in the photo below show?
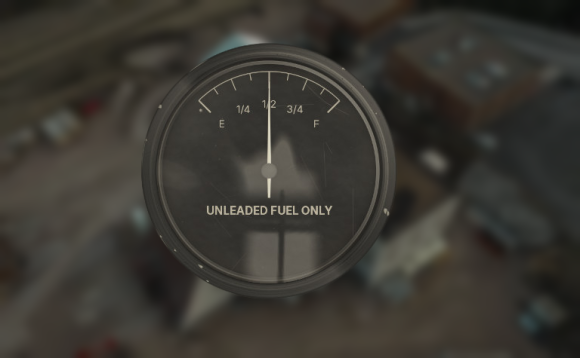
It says value=0.5
